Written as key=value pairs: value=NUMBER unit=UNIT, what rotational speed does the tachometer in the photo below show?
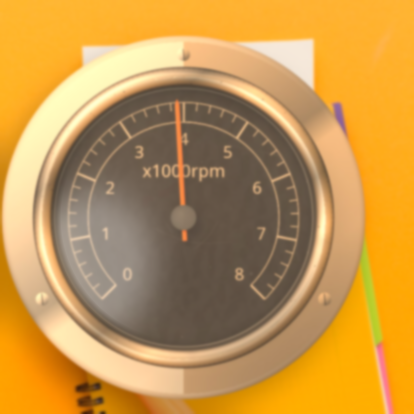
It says value=3900 unit=rpm
